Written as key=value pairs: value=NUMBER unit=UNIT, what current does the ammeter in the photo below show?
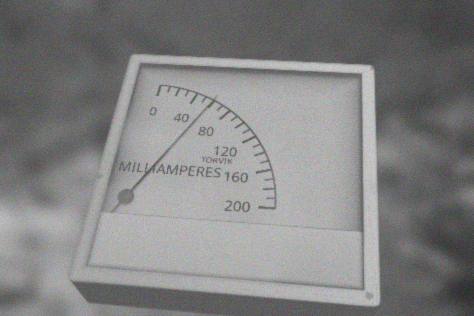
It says value=60 unit=mA
